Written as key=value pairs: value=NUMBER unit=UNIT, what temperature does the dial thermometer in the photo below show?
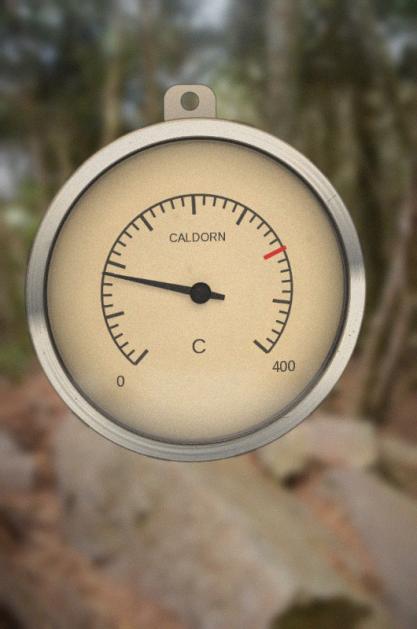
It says value=90 unit=°C
